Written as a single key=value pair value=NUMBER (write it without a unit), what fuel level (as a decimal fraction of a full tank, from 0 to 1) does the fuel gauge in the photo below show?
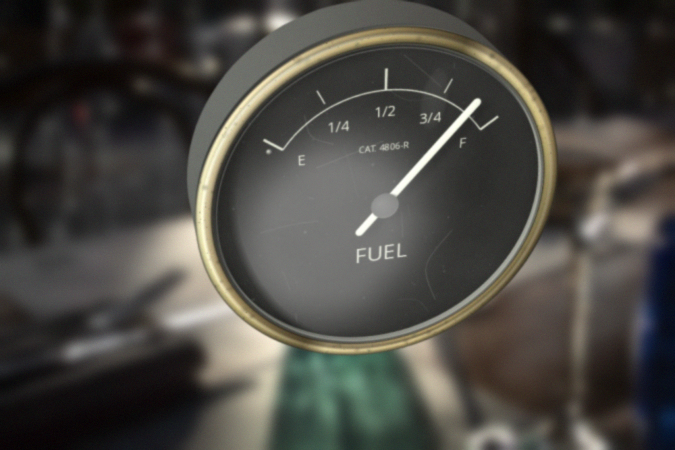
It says value=0.875
